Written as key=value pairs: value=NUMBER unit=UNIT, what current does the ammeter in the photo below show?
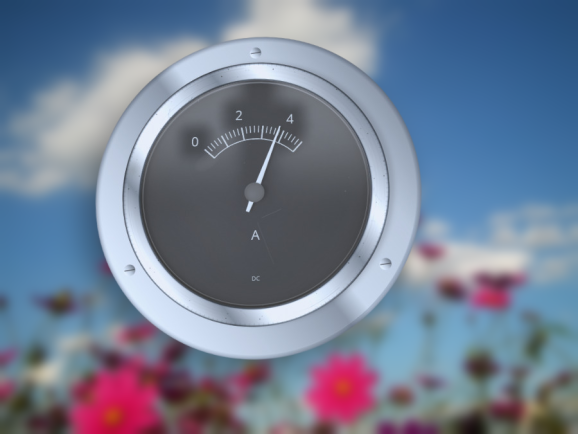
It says value=3.8 unit=A
